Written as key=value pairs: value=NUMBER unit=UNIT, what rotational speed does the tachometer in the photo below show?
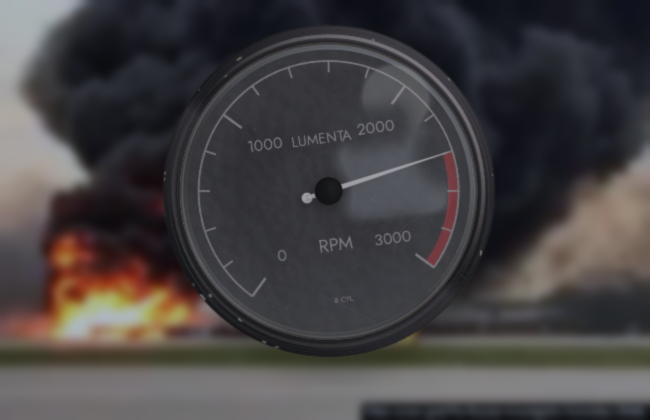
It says value=2400 unit=rpm
